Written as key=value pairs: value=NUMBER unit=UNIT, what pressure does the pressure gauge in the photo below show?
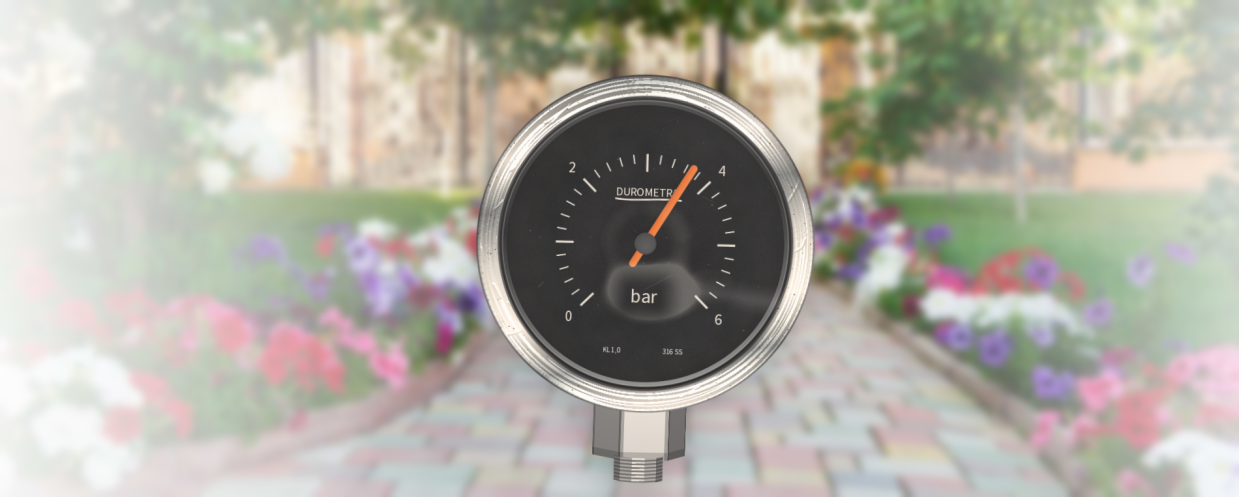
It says value=3.7 unit=bar
